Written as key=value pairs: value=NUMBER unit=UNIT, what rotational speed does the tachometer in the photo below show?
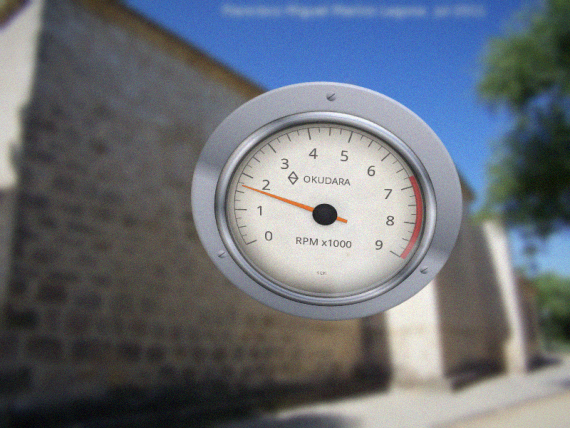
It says value=1750 unit=rpm
